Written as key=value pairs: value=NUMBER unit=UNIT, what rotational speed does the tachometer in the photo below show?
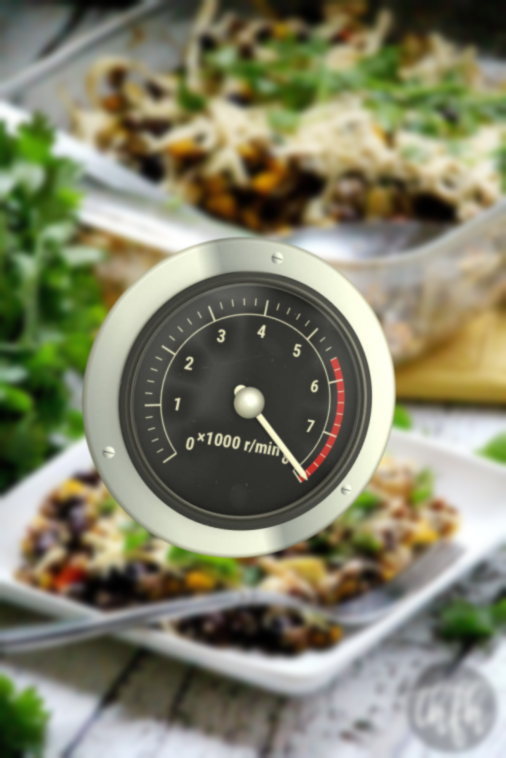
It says value=7900 unit=rpm
